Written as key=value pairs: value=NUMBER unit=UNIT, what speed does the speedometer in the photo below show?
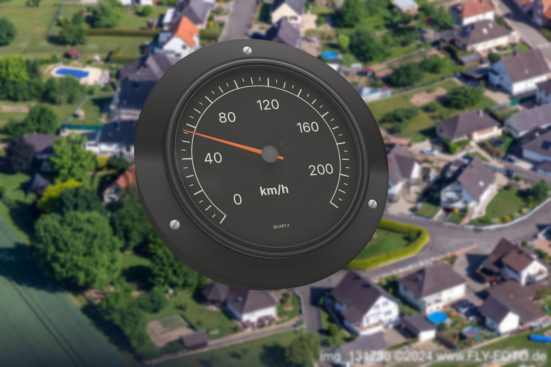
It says value=55 unit=km/h
